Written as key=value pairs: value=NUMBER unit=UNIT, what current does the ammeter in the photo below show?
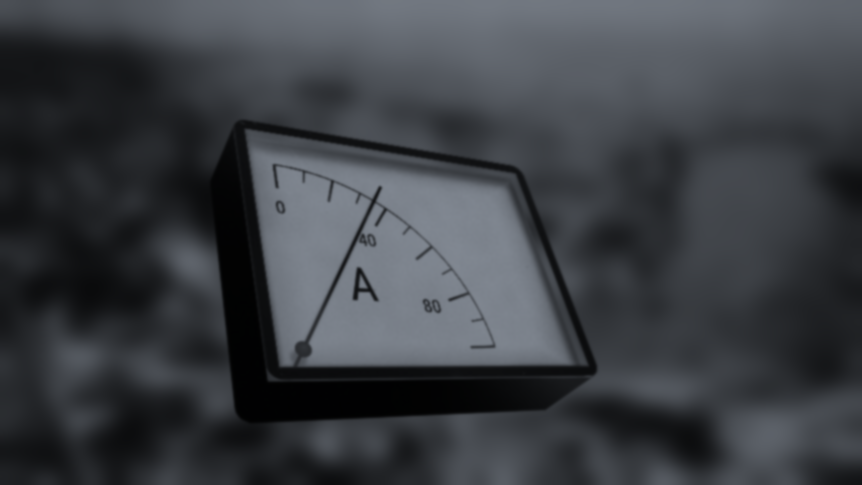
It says value=35 unit=A
